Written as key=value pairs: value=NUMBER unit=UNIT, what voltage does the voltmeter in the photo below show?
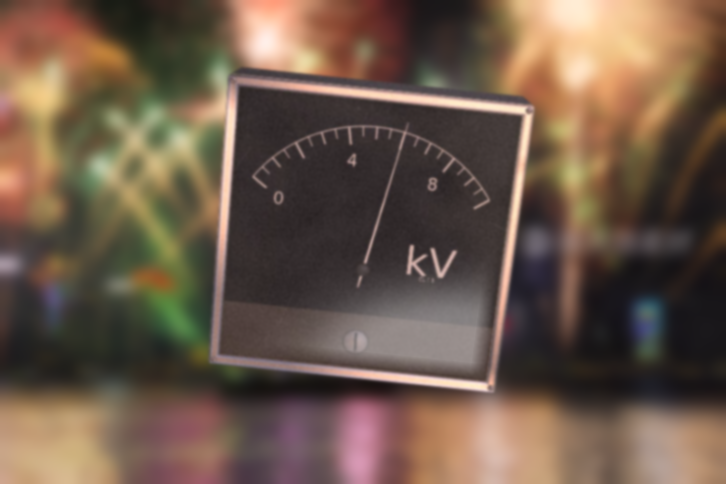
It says value=6 unit=kV
